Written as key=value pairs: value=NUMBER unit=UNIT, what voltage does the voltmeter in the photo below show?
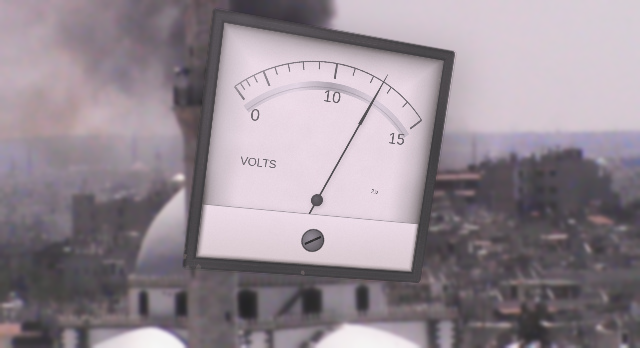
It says value=12.5 unit=V
